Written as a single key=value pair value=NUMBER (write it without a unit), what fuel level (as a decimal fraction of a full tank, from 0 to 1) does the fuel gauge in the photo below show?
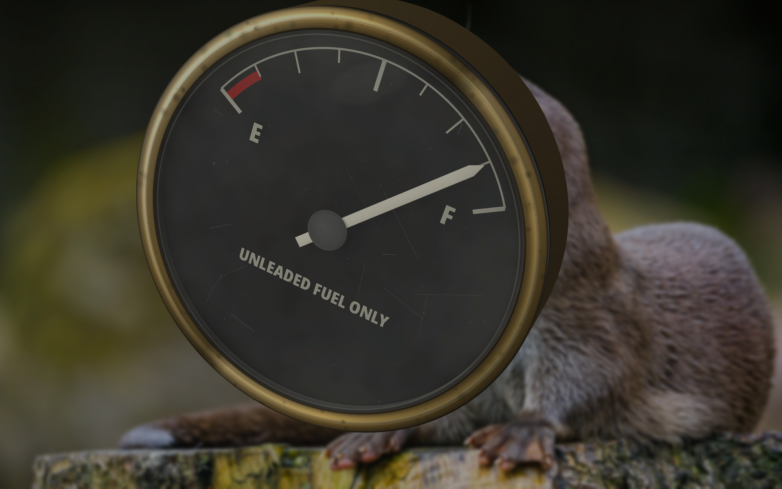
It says value=0.875
